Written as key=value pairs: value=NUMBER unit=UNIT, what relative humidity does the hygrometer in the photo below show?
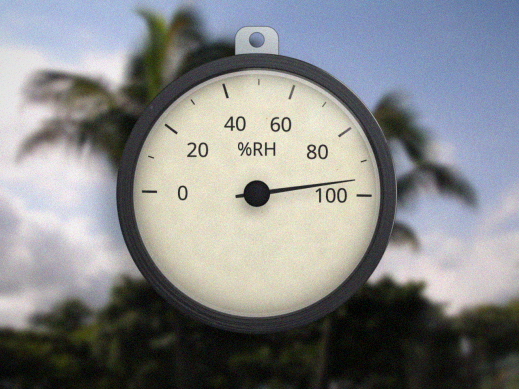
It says value=95 unit=%
